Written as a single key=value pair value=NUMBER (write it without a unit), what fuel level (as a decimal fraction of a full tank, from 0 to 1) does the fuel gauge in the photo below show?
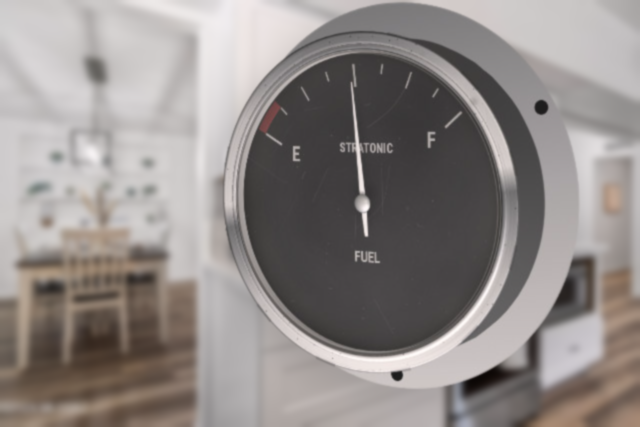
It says value=0.5
